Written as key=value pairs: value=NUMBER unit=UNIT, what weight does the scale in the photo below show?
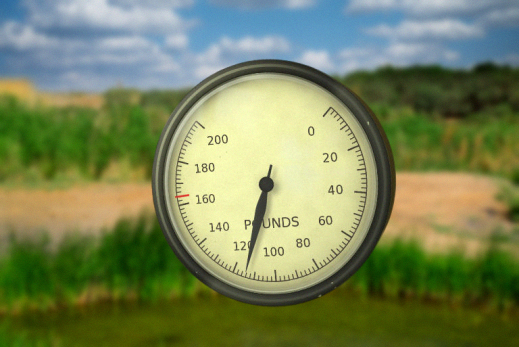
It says value=114 unit=lb
